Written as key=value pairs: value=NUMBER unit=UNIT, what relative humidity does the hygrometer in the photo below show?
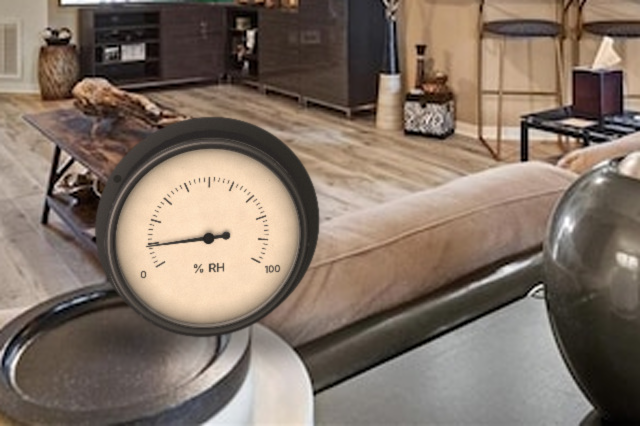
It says value=10 unit=%
